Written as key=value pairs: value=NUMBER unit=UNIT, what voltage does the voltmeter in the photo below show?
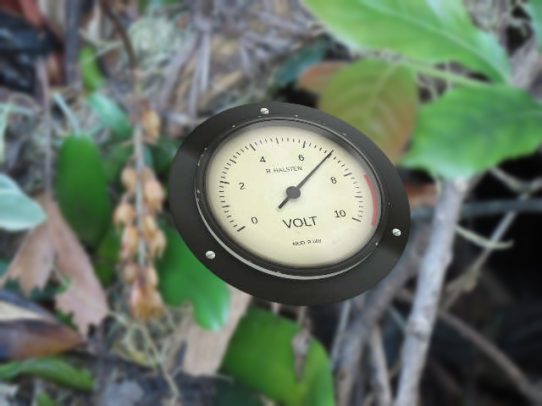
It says value=7 unit=V
